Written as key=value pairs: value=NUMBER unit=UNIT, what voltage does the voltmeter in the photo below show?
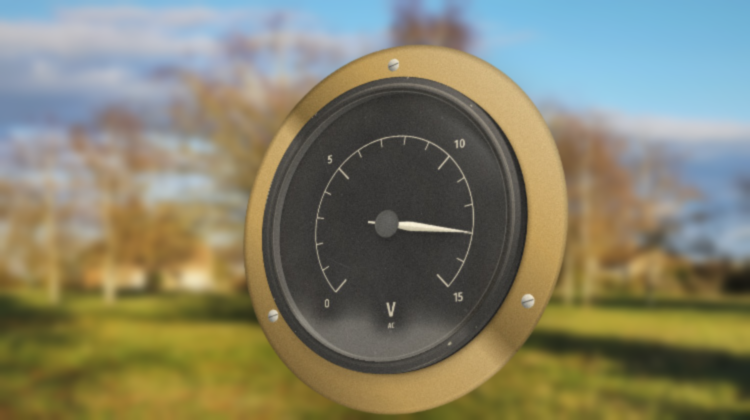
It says value=13 unit=V
